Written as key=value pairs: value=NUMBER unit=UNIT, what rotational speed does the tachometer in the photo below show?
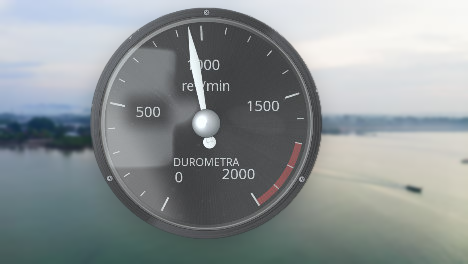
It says value=950 unit=rpm
